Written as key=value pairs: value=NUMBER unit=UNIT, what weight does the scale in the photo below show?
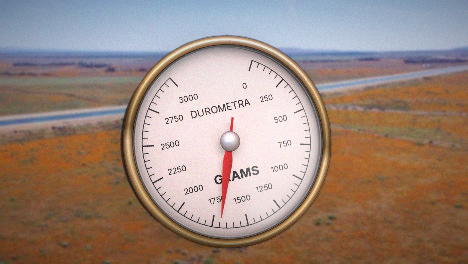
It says value=1700 unit=g
